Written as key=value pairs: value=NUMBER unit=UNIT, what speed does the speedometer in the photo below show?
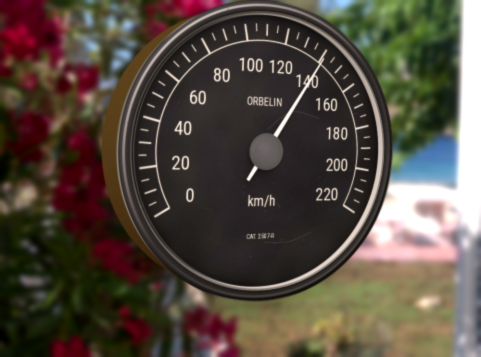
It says value=140 unit=km/h
